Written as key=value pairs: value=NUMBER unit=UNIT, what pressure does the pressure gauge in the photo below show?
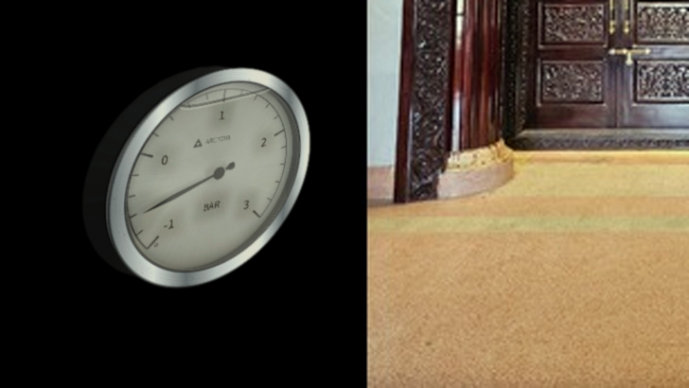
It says value=-0.6 unit=bar
